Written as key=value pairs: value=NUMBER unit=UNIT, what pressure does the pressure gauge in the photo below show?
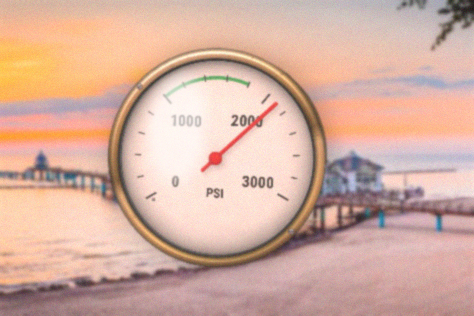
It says value=2100 unit=psi
